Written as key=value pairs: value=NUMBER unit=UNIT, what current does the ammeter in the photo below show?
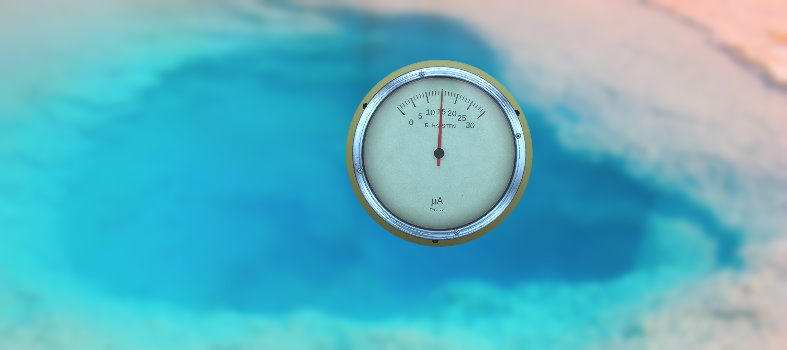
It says value=15 unit=µA
